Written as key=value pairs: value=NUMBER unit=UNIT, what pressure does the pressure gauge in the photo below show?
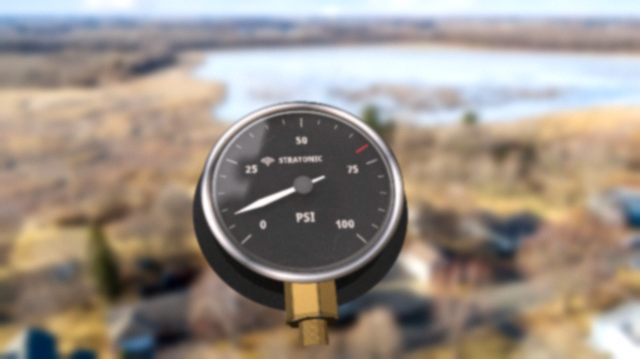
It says value=7.5 unit=psi
